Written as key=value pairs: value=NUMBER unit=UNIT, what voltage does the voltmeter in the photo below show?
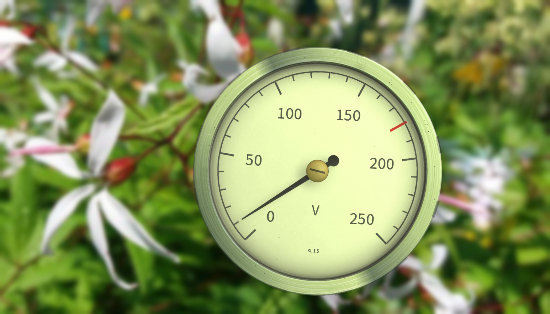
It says value=10 unit=V
